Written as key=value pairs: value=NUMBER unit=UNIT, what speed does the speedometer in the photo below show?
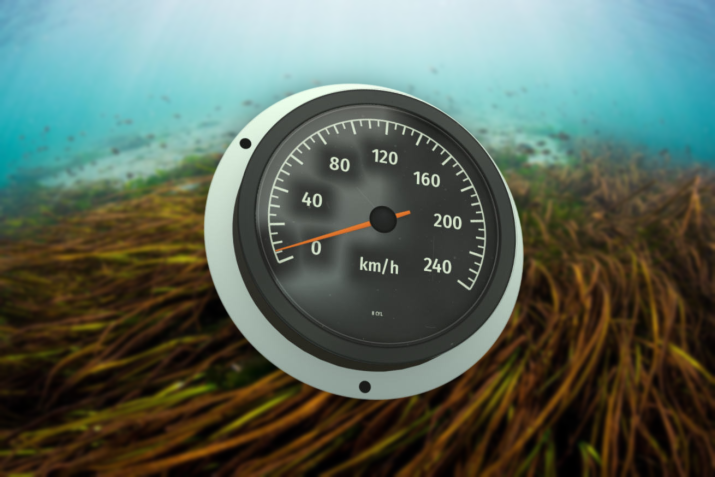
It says value=5 unit=km/h
